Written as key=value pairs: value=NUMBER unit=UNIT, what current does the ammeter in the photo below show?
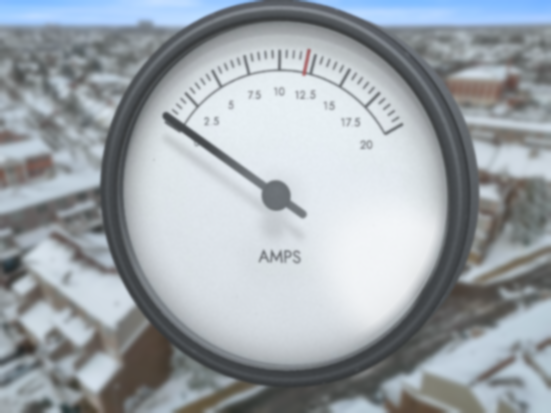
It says value=0.5 unit=A
